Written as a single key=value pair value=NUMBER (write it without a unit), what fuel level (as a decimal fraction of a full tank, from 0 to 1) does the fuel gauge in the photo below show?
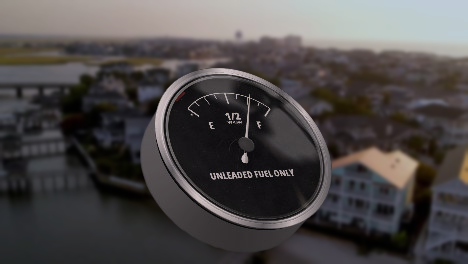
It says value=0.75
